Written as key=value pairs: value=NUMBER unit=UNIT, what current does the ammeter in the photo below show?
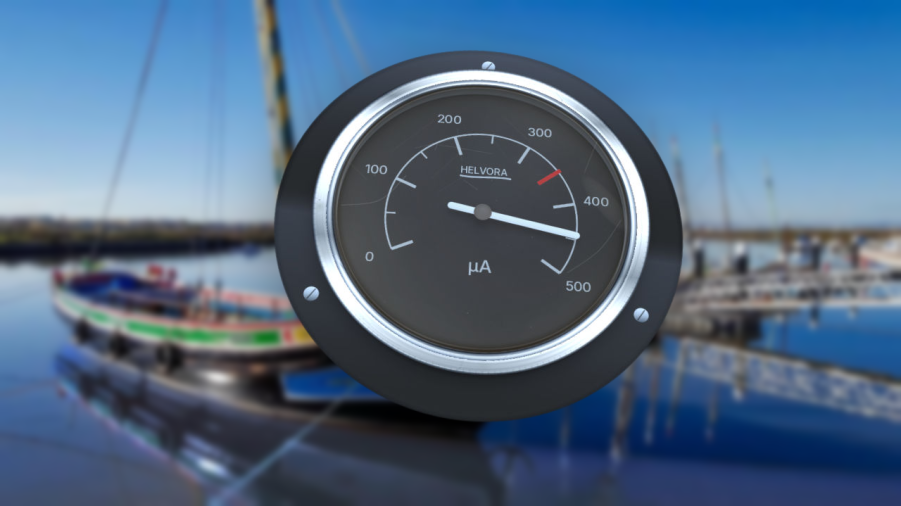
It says value=450 unit=µA
